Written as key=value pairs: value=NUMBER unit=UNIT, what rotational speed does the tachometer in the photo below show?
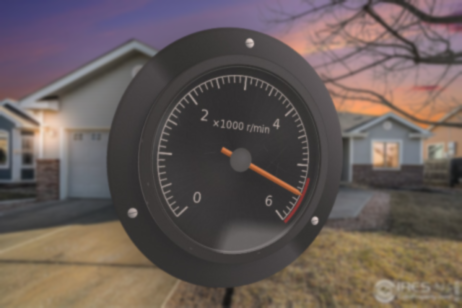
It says value=5500 unit=rpm
